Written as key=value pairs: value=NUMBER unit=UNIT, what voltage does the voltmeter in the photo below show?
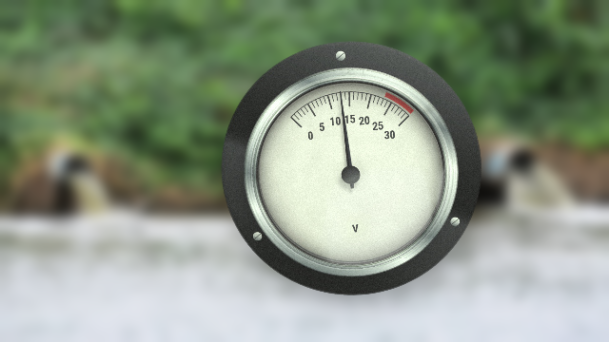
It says value=13 unit=V
